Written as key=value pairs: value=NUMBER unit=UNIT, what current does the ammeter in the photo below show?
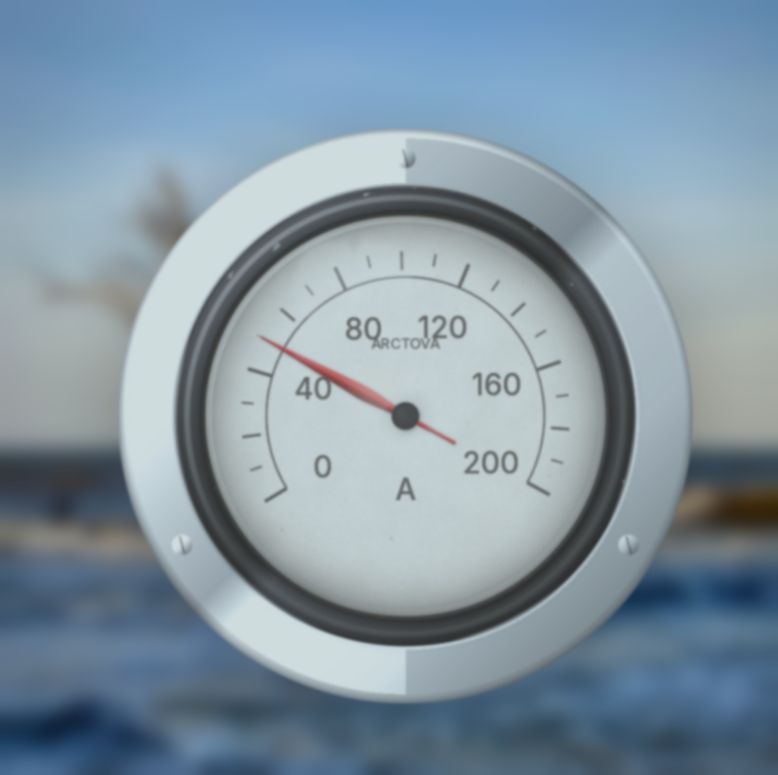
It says value=50 unit=A
